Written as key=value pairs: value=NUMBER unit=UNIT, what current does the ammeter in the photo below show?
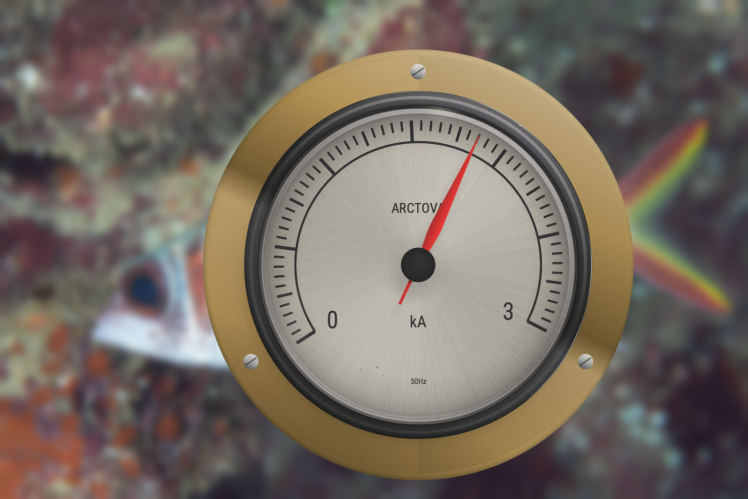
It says value=1.85 unit=kA
